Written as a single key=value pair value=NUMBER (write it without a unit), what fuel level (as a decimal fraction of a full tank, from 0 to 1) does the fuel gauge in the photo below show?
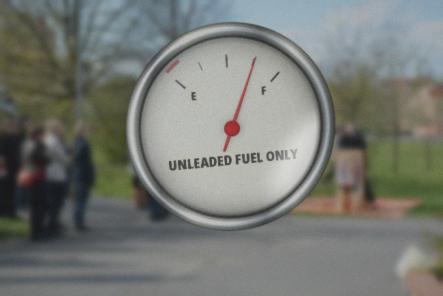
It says value=0.75
